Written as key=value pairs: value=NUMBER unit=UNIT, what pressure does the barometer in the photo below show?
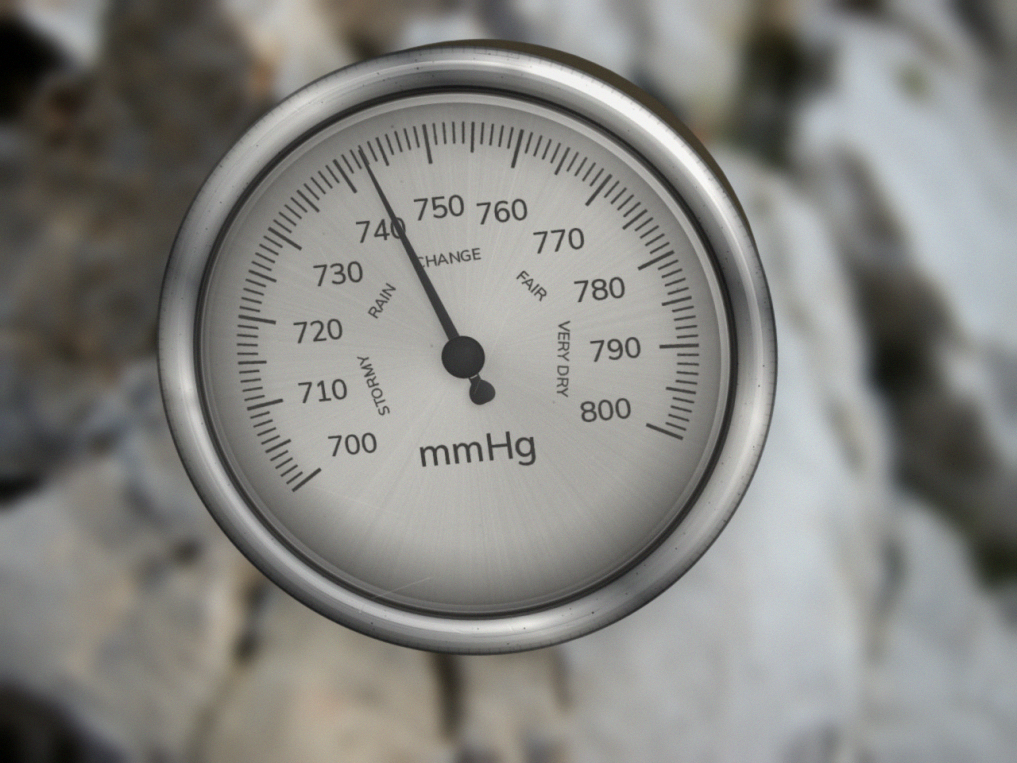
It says value=743 unit=mmHg
